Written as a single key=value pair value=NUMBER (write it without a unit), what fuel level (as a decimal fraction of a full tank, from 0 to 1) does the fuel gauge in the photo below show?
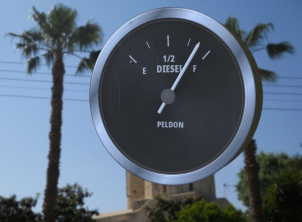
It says value=0.875
